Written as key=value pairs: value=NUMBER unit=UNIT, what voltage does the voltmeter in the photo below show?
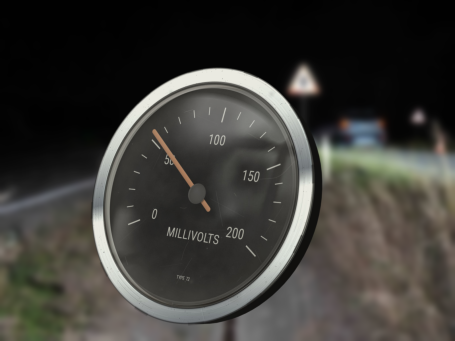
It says value=55 unit=mV
